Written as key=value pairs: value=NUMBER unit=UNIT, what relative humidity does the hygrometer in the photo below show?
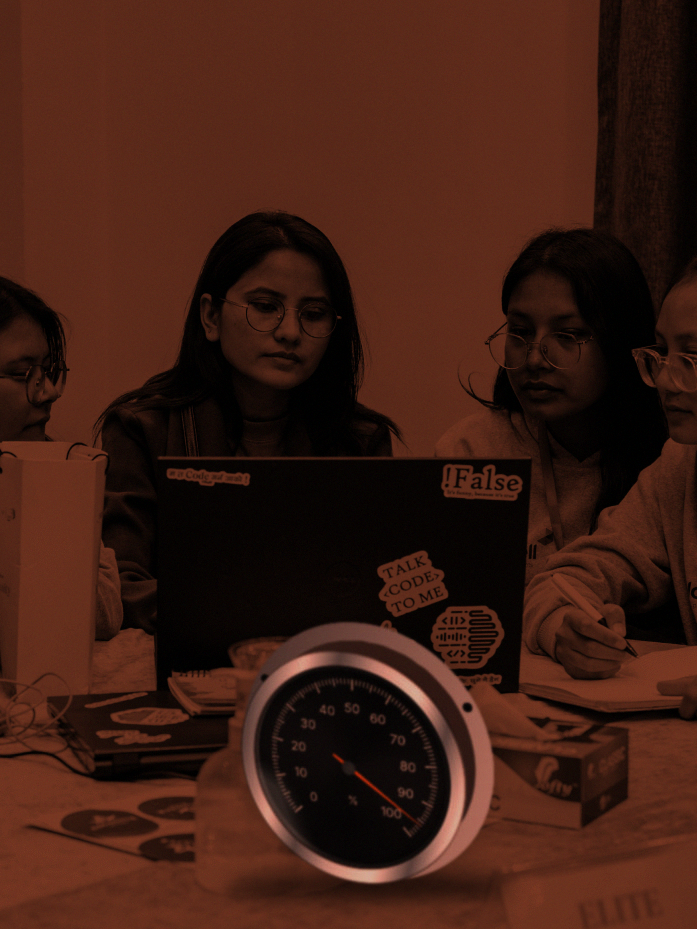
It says value=95 unit=%
